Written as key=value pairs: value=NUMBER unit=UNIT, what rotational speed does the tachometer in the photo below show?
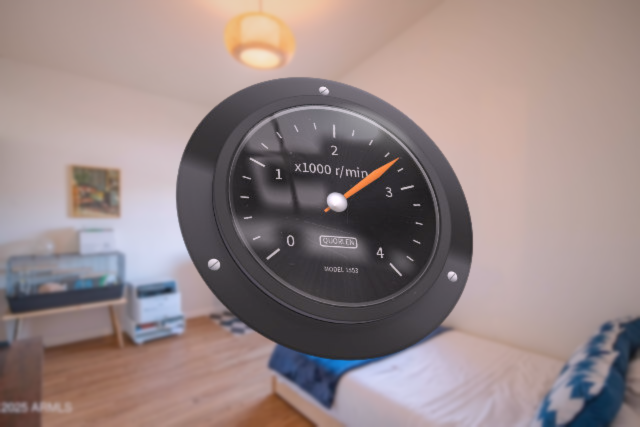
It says value=2700 unit=rpm
